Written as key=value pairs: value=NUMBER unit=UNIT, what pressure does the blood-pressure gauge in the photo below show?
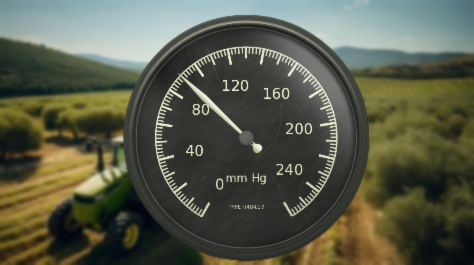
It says value=90 unit=mmHg
